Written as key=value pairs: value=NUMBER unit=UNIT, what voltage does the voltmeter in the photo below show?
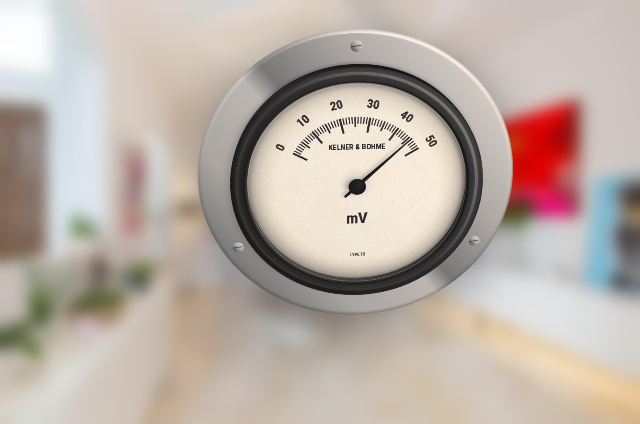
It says value=45 unit=mV
